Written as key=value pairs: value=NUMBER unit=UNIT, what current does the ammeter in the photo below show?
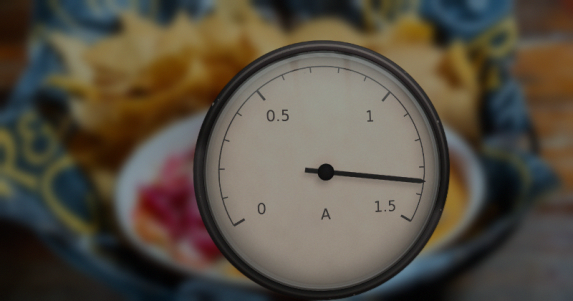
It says value=1.35 unit=A
